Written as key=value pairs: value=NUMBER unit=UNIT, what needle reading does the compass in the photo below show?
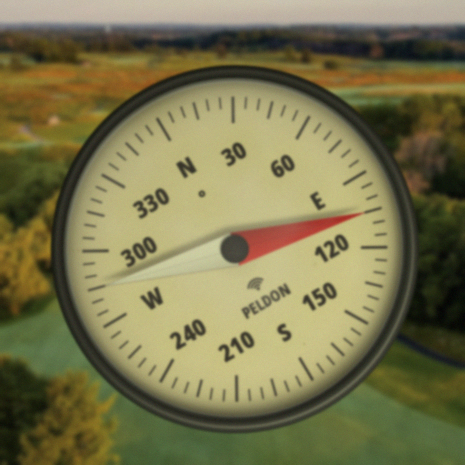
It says value=105 unit=°
